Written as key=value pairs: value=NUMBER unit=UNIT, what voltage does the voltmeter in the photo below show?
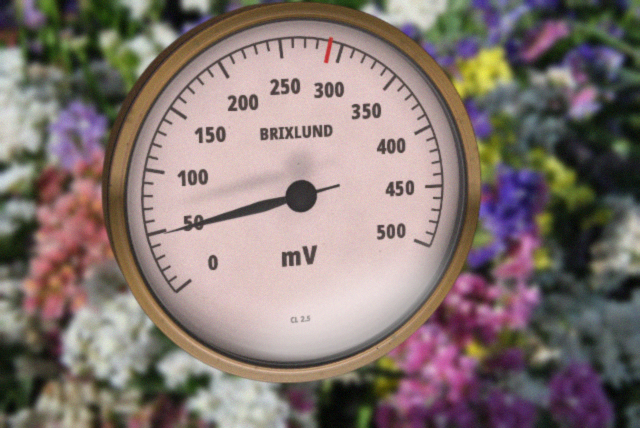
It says value=50 unit=mV
